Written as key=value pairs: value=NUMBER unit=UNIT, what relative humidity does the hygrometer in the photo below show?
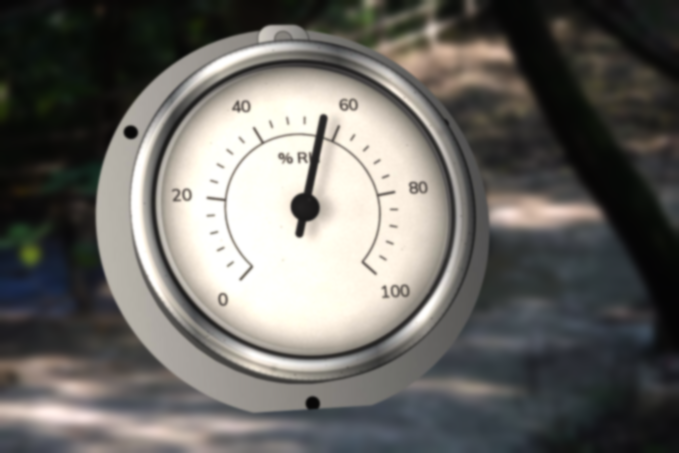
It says value=56 unit=%
